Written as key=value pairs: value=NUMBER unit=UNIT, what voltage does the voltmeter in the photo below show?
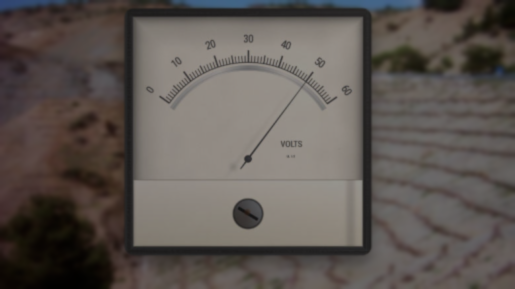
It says value=50 unit=V
